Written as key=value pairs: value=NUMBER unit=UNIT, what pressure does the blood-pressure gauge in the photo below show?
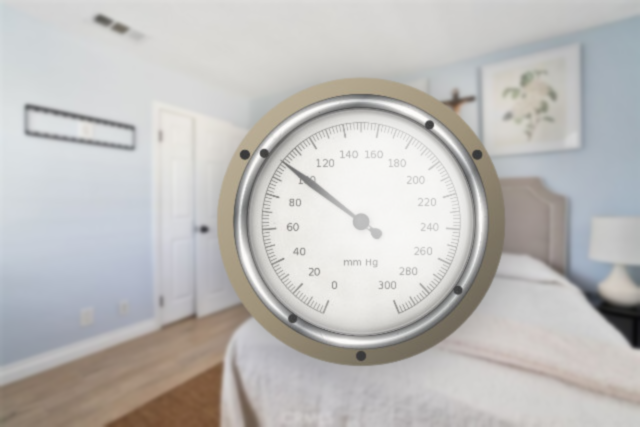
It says value=100 unit=mmHg
